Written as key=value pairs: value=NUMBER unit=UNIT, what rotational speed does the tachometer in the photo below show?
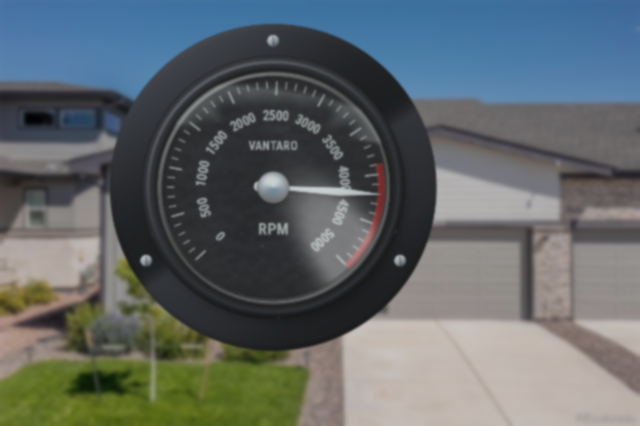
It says value=4200 unit=rpm
